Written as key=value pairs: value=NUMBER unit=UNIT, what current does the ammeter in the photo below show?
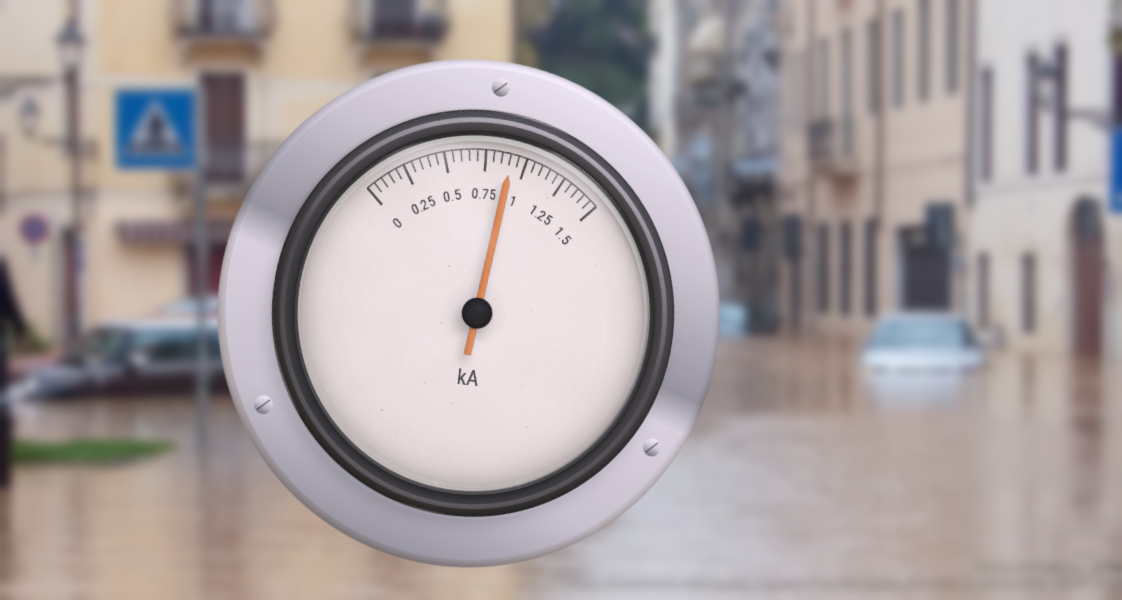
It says value=0.9 unit=kA
